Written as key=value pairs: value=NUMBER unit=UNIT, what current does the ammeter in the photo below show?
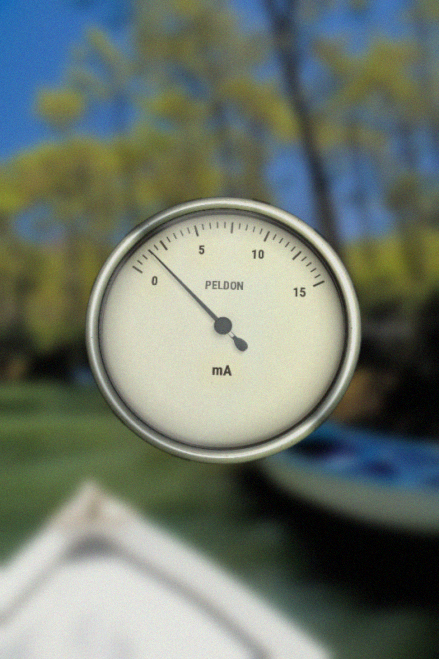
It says value=1.5 unit=mA
